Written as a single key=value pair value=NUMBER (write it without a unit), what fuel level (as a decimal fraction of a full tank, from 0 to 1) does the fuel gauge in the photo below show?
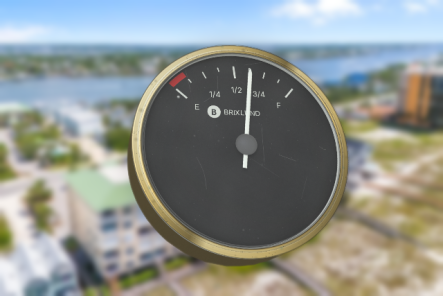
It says value=0.625
